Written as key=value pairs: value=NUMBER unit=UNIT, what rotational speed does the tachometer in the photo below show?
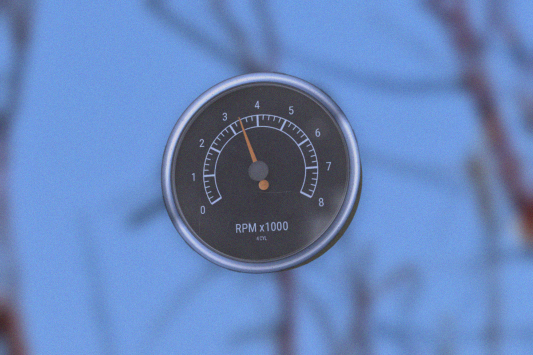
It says value=3400 unit=rpm
